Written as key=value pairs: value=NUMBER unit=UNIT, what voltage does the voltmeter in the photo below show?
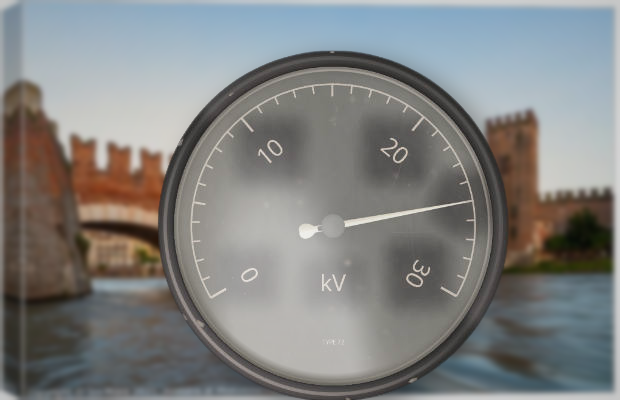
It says value=25 unit=kV
